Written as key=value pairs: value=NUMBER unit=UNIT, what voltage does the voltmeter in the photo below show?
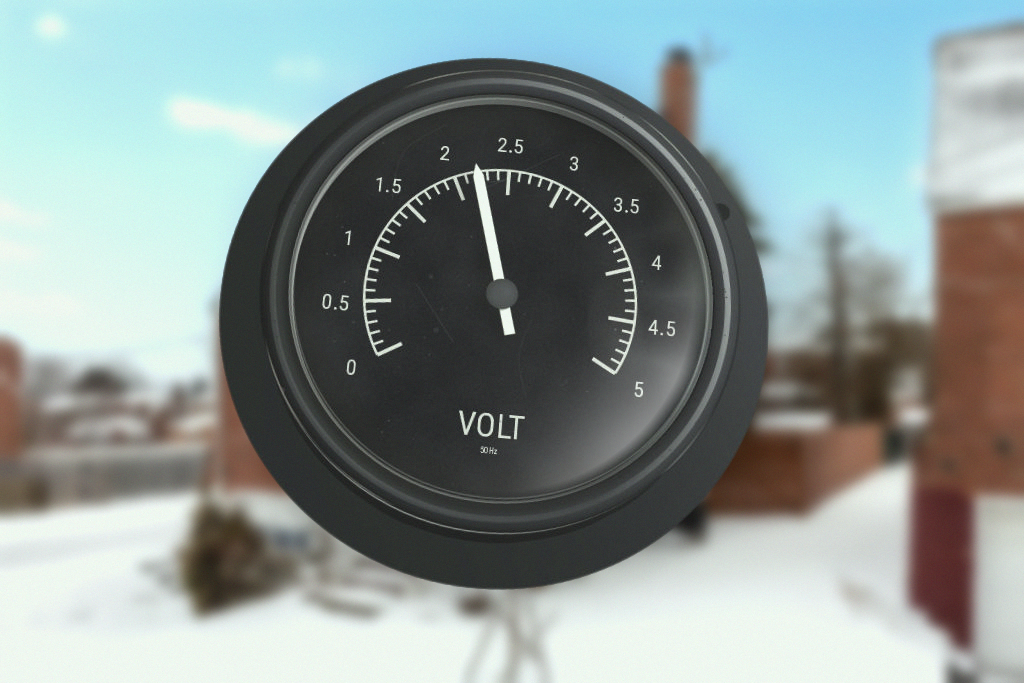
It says value=2.2 unit=V
